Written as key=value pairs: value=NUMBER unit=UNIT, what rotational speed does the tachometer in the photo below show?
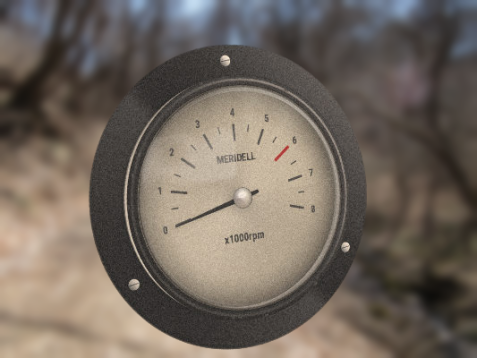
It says value=0 unit=rpm
